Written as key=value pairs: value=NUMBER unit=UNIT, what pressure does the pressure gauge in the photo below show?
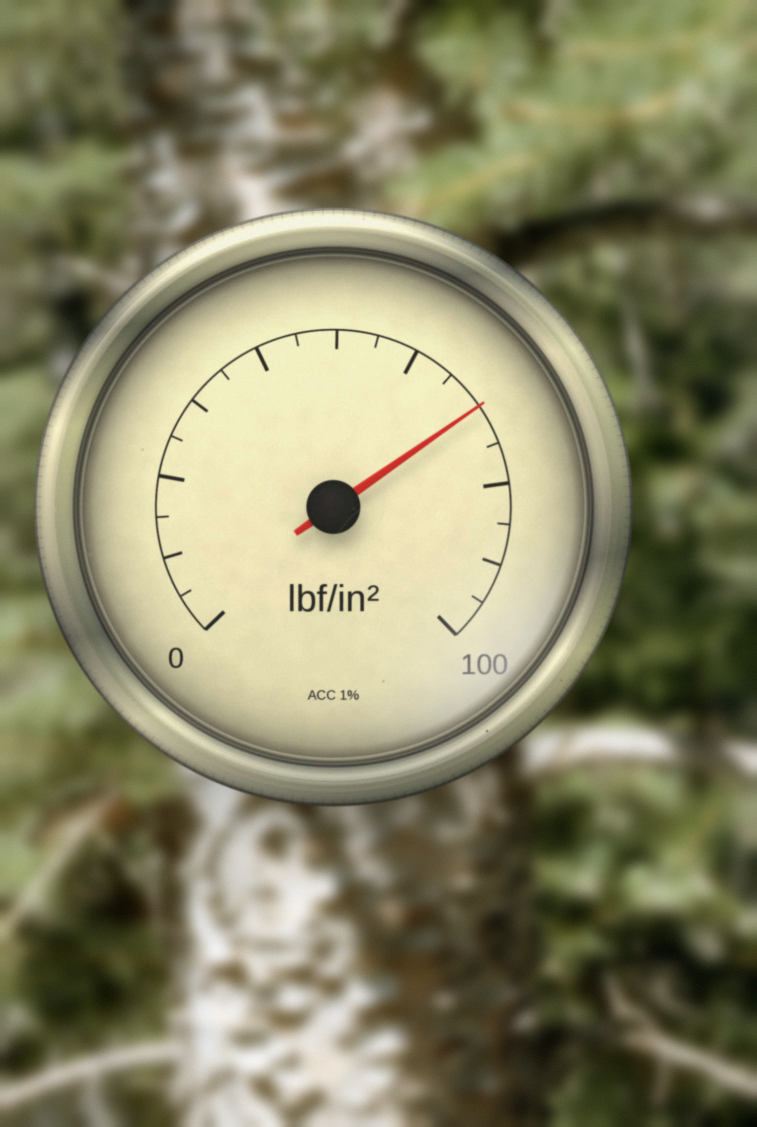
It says value=70 unit=psi
